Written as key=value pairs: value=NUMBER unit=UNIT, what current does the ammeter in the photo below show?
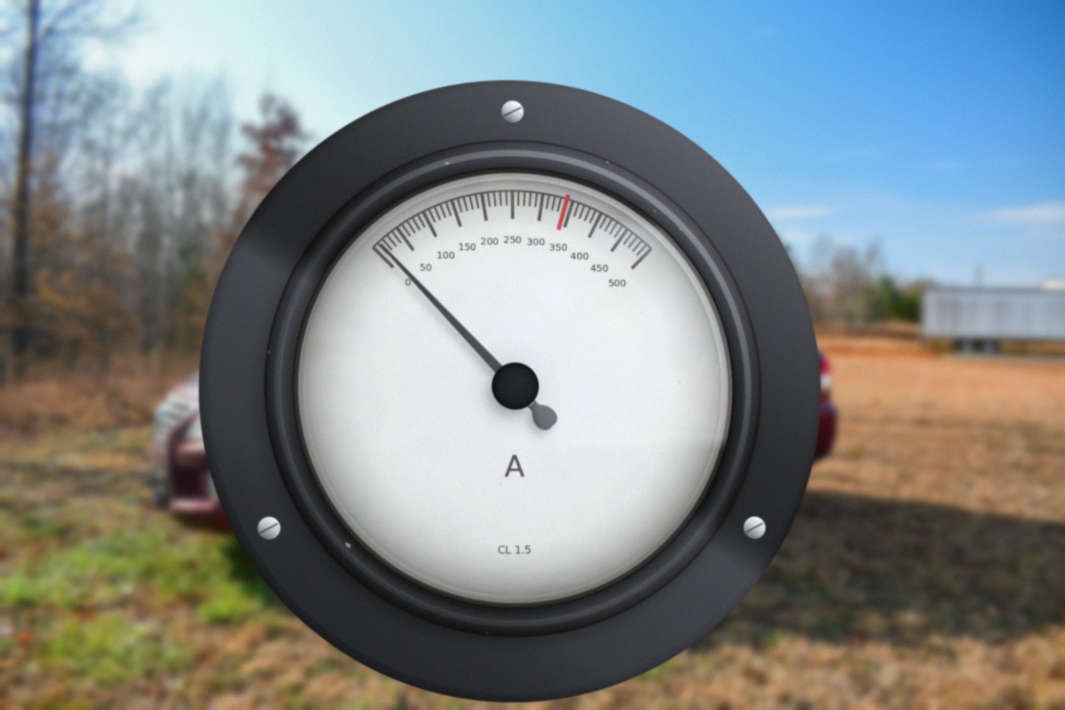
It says value=10 unit=A
